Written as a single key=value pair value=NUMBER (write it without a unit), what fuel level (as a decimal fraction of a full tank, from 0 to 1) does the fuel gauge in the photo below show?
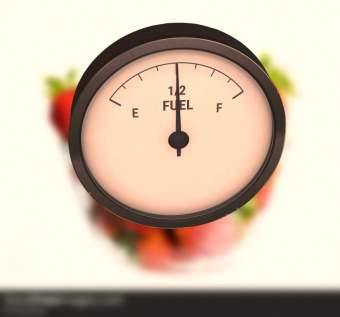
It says value=0.5
